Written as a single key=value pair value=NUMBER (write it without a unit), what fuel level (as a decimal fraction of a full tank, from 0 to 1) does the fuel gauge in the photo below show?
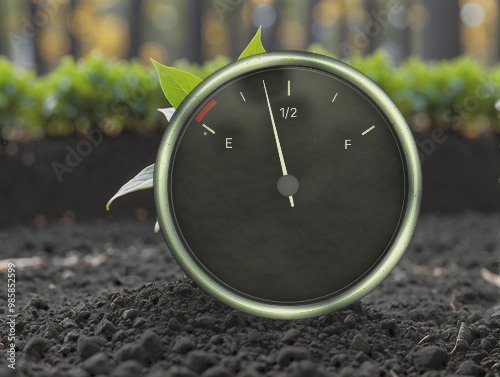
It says value=0.375
